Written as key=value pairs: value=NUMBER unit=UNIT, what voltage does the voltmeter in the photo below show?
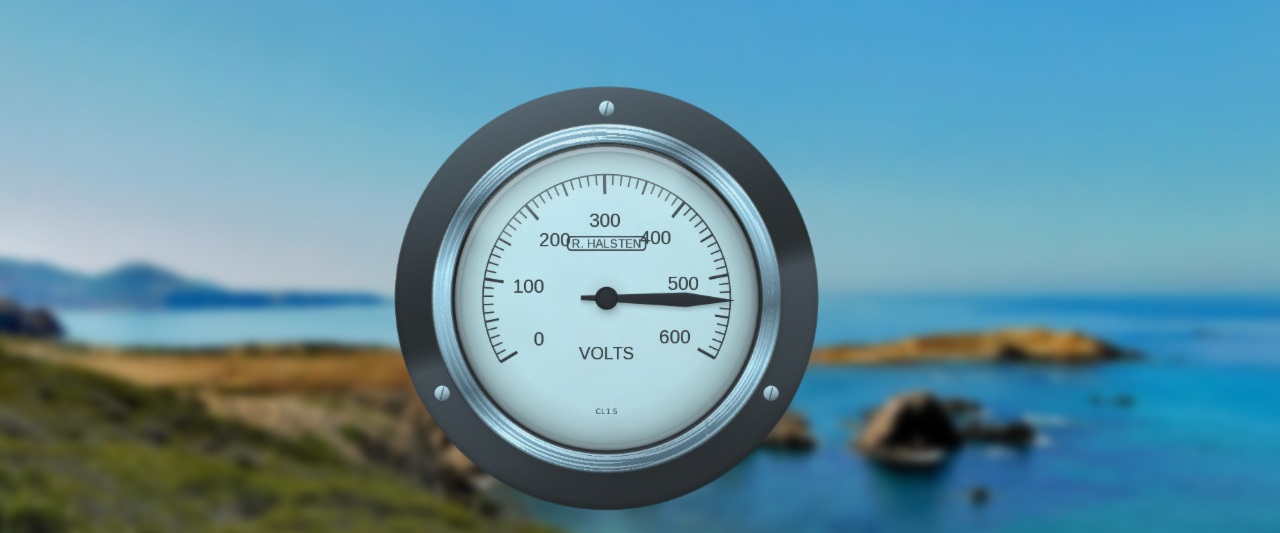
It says value=530 unit=V
